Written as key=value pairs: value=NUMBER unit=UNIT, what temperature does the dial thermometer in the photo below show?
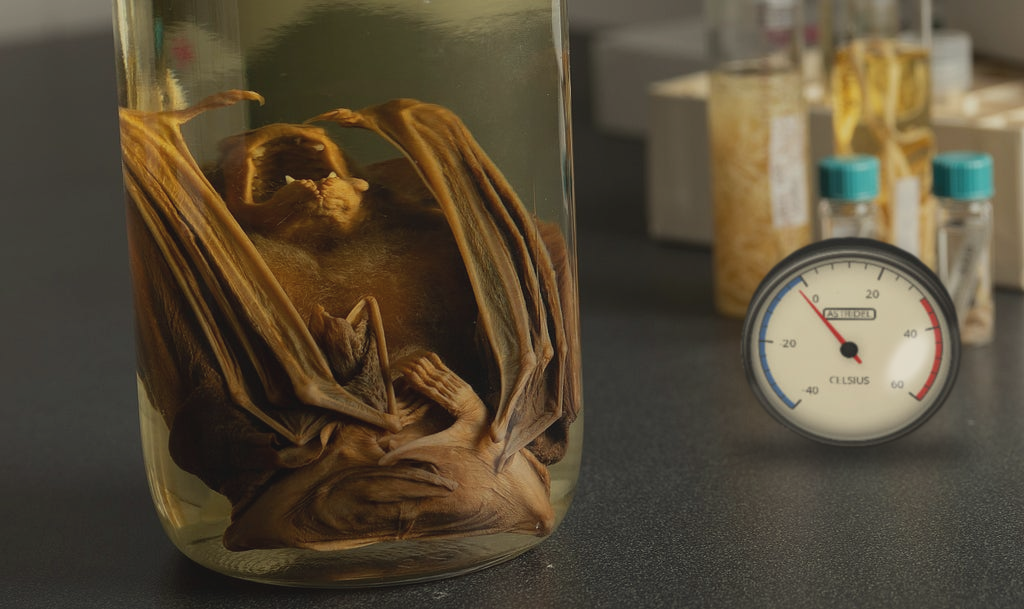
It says value=-2 unit=°C
